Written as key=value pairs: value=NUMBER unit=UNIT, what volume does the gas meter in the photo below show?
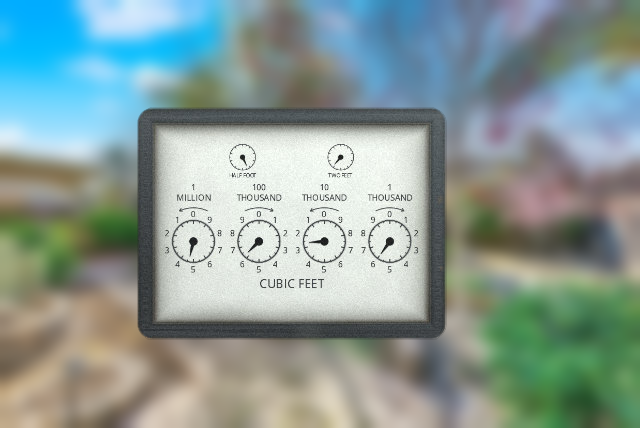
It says value=462600 unit=ft³
